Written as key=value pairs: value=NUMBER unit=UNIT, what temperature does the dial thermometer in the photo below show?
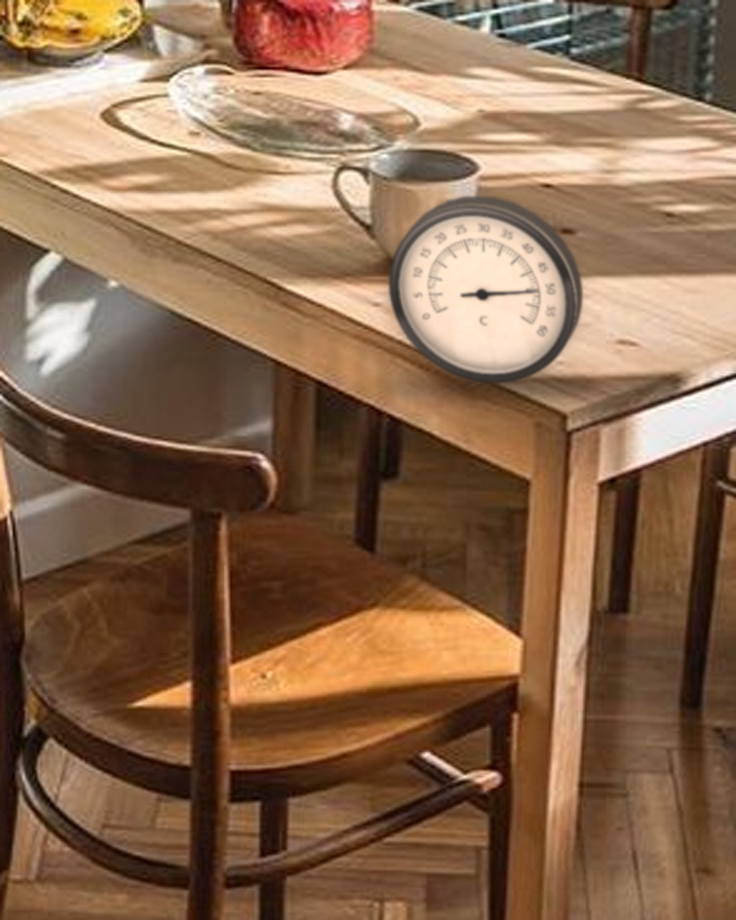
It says value=50 unit=°C
